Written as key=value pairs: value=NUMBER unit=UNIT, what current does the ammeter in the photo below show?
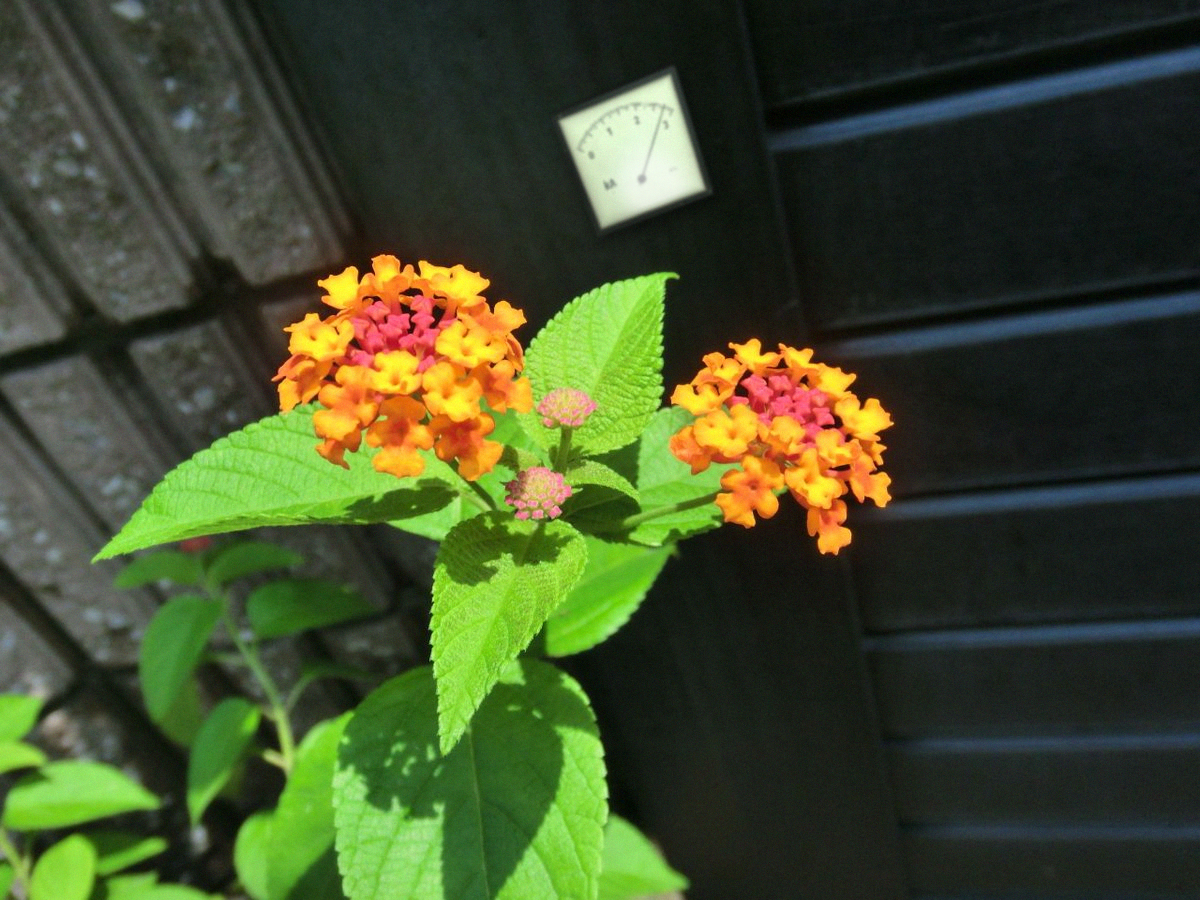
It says value=2.75 unit=kA
